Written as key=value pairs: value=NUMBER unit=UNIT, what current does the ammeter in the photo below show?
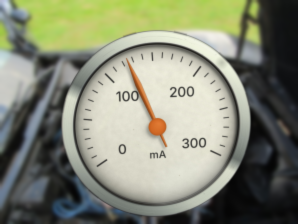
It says value=125 unit=mA
